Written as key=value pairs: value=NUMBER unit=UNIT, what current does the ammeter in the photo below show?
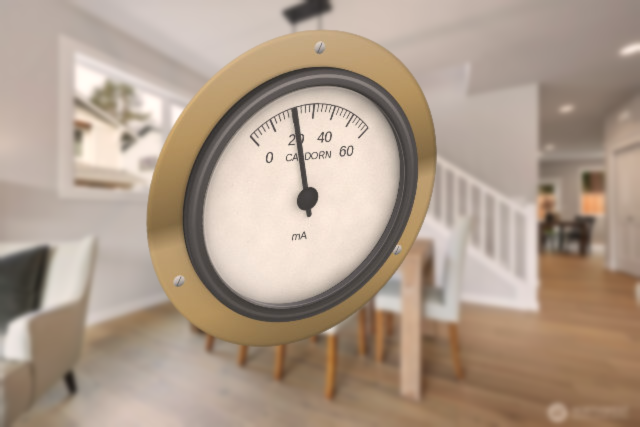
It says value=20 unit=mA
